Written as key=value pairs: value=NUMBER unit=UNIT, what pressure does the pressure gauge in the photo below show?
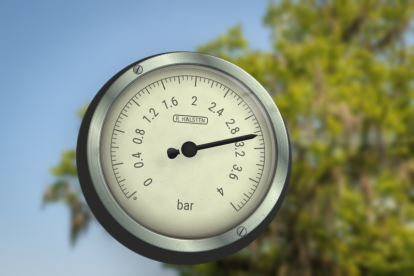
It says value=3.05 unit=bar
